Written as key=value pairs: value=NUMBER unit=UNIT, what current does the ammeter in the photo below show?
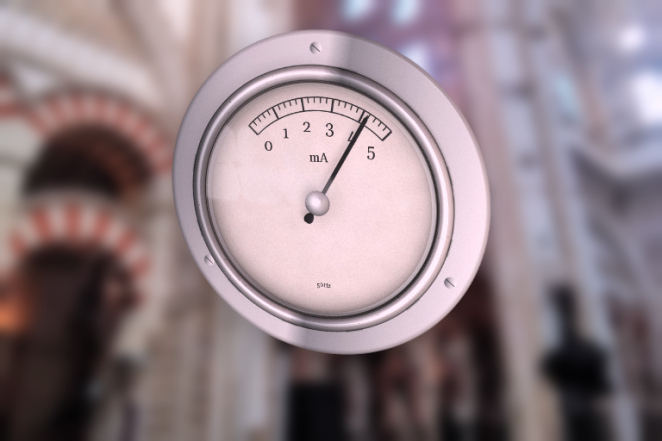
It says value=4.2 unit=mA
